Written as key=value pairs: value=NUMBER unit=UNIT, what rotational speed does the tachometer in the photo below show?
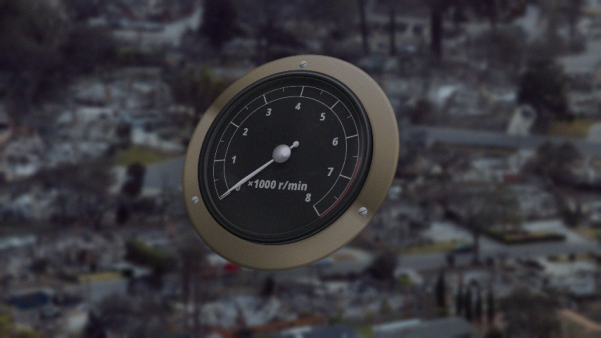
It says value=0 unit=rpm
